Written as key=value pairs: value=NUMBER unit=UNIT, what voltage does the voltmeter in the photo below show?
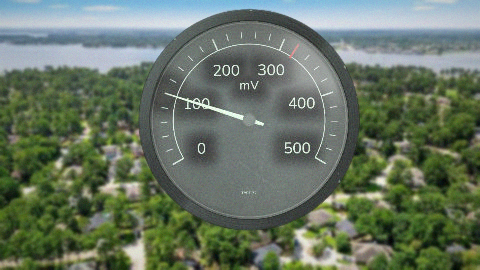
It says value=100 unit=mV
